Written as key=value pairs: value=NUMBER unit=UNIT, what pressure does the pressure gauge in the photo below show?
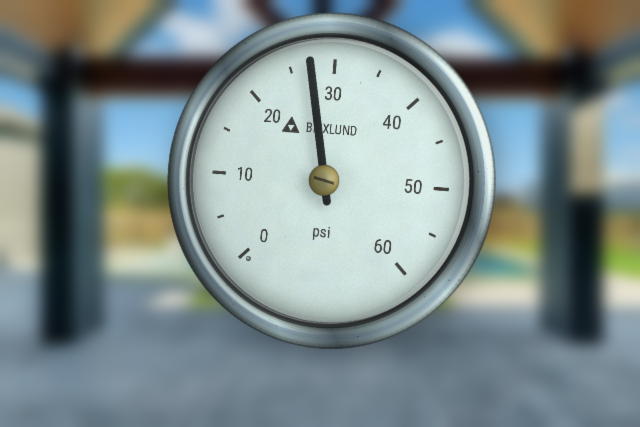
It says value=27.5 unit=psi
